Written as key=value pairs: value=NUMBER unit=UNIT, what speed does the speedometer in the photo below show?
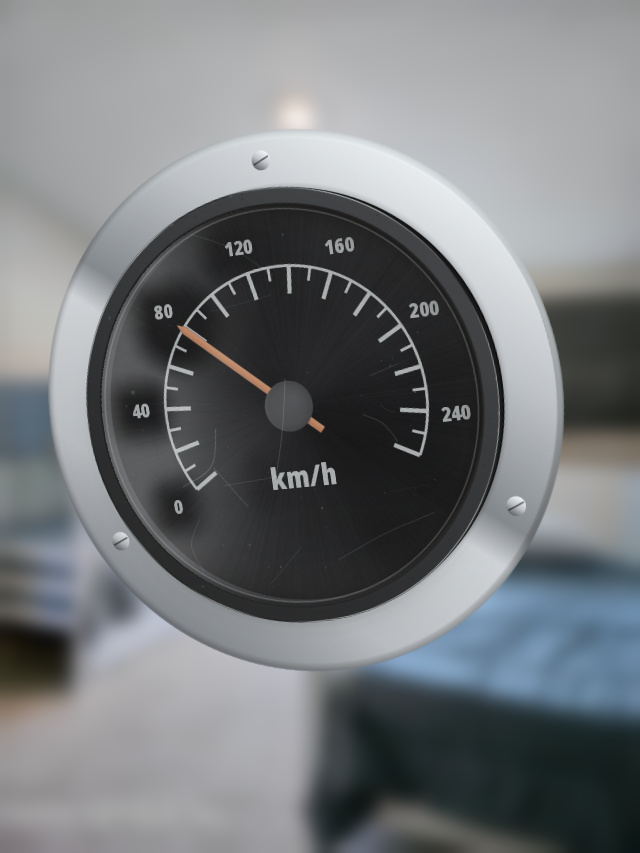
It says value=80 unit=km/h
